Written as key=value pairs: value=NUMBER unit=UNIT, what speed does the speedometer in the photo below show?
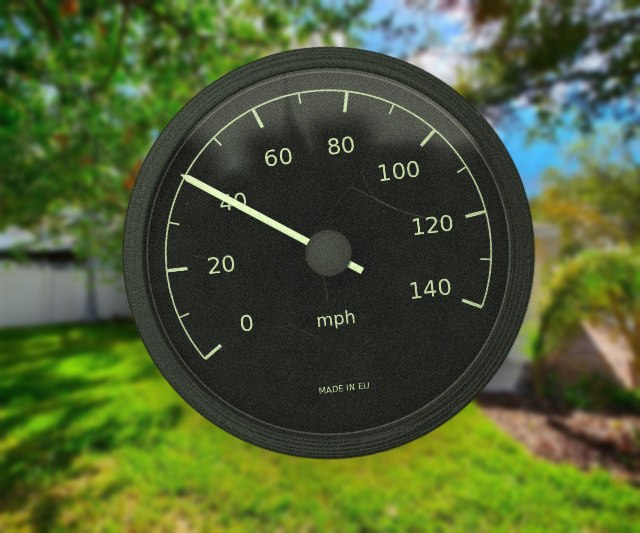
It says value=40 unit=mph
